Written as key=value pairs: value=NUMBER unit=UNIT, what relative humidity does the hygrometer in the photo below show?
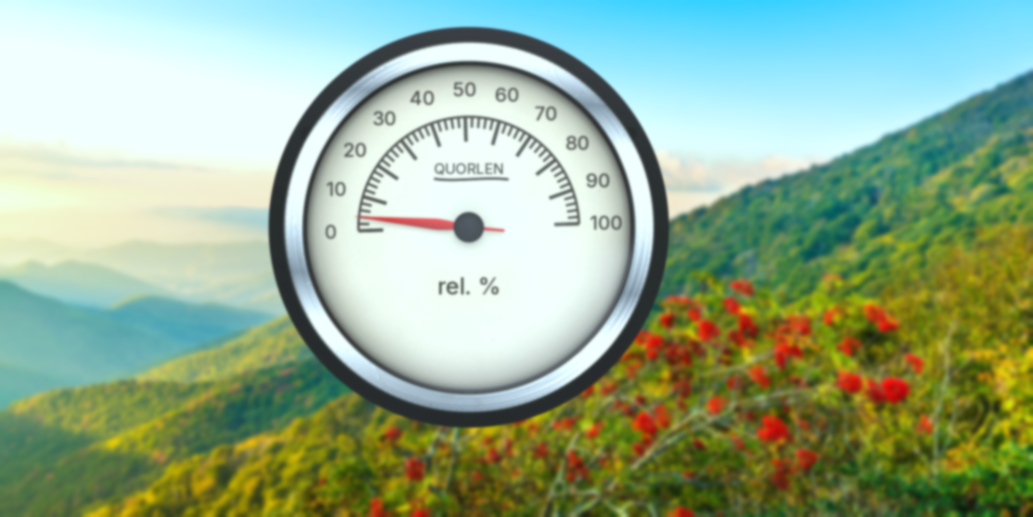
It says value=4 unit=%
